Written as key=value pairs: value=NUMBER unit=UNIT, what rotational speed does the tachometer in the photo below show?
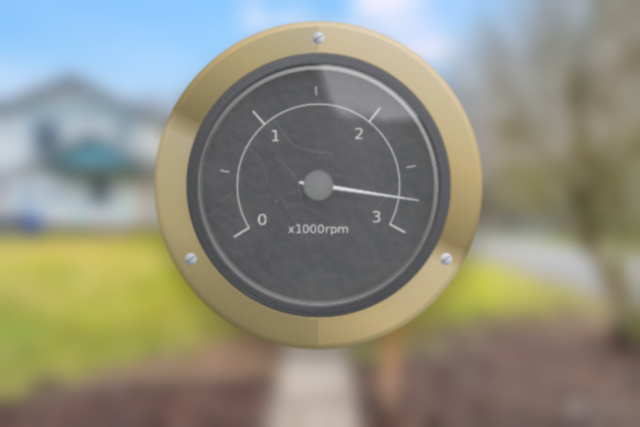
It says value=2750 unit=rpm
